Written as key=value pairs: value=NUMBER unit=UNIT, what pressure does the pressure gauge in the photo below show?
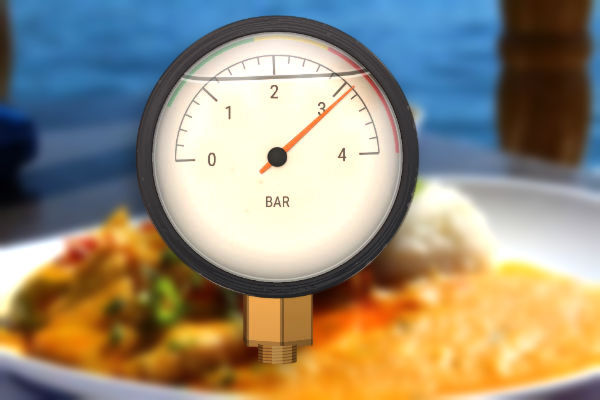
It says value=3.1 unit=bar
